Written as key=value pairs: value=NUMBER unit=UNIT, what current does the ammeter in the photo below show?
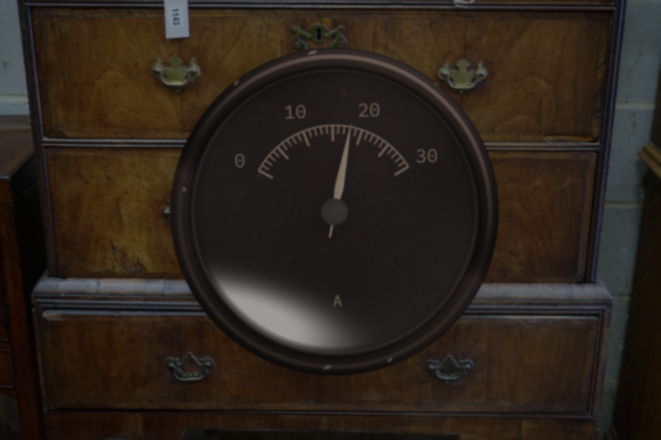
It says value=18 unit=A
